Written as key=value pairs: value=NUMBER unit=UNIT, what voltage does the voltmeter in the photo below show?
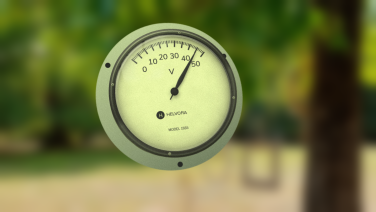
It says value=45 unit=V
